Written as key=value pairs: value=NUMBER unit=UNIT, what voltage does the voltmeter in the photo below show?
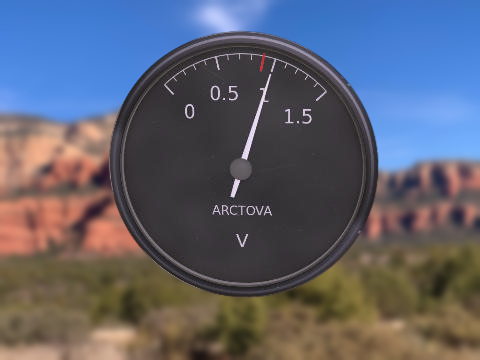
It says value=1 unit=V
